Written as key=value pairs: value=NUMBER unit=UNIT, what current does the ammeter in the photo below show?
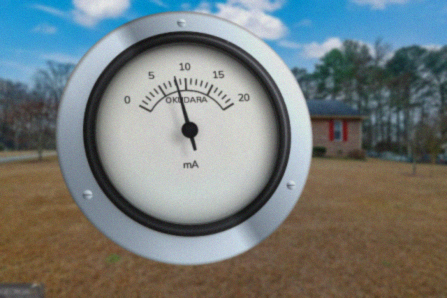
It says value=8 unit=mA
